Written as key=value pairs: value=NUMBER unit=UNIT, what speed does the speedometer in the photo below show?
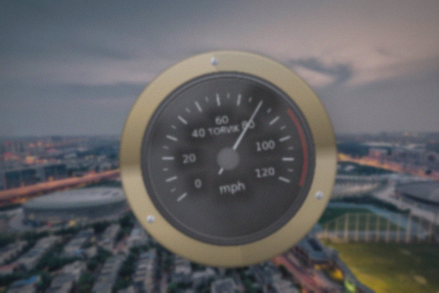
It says value=80 unit=mph
